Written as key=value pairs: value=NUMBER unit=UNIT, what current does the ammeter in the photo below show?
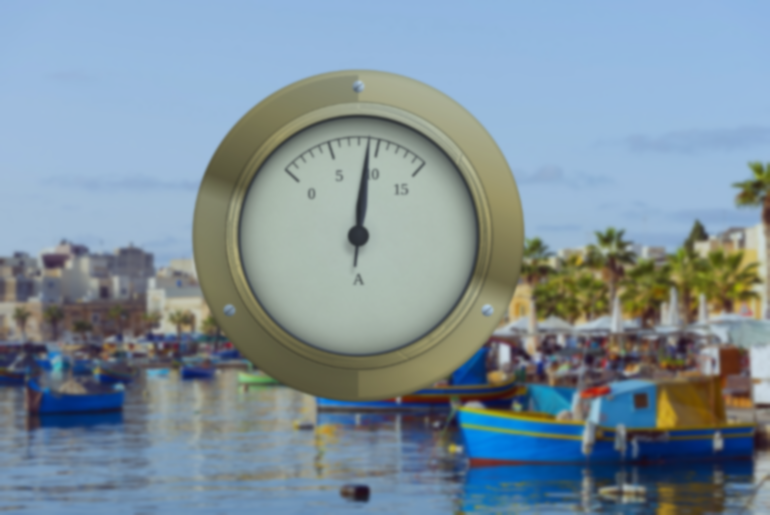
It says value=9 unit=A
